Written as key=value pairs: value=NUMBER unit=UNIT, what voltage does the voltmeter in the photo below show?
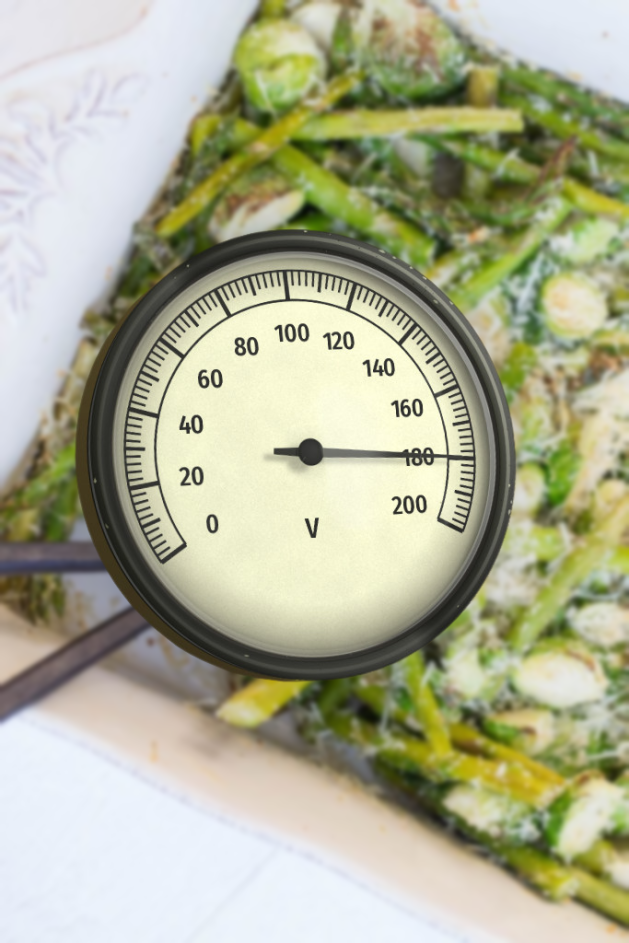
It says value=180 unit=V
